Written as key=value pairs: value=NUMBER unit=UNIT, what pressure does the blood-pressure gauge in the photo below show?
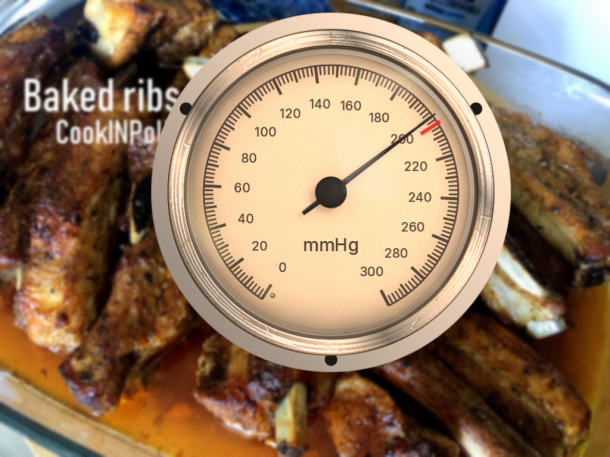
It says value=200 unit=mmHg
